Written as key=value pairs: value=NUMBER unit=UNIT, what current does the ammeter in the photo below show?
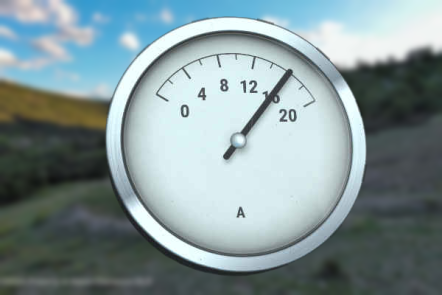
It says value=16 unit=A
